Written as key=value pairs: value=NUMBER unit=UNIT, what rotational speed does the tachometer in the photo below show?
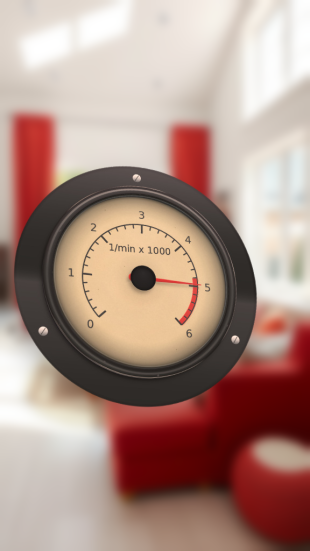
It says value=5000 unit=rpm
